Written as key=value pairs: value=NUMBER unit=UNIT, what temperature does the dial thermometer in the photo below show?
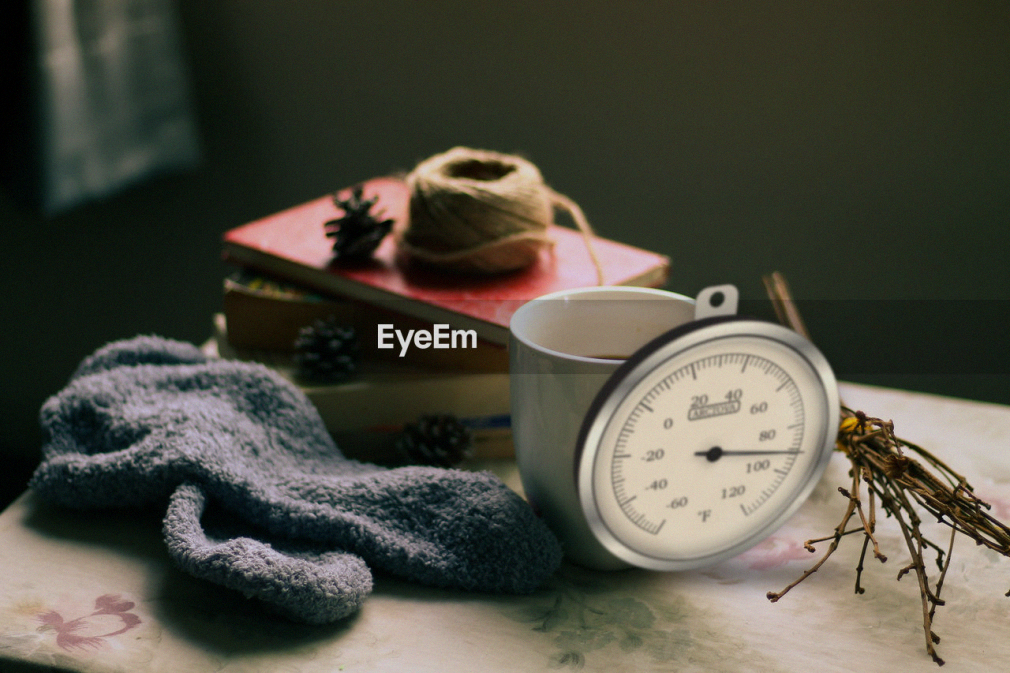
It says value=90 unit=°F
